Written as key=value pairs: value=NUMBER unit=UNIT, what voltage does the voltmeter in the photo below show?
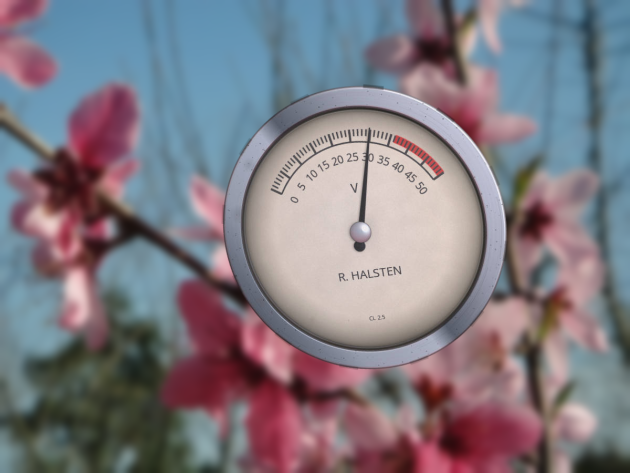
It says value=30 unit=V
